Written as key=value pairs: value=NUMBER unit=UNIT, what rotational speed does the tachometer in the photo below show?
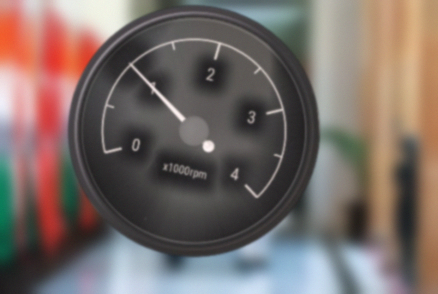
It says value=1000 unit=rpm
